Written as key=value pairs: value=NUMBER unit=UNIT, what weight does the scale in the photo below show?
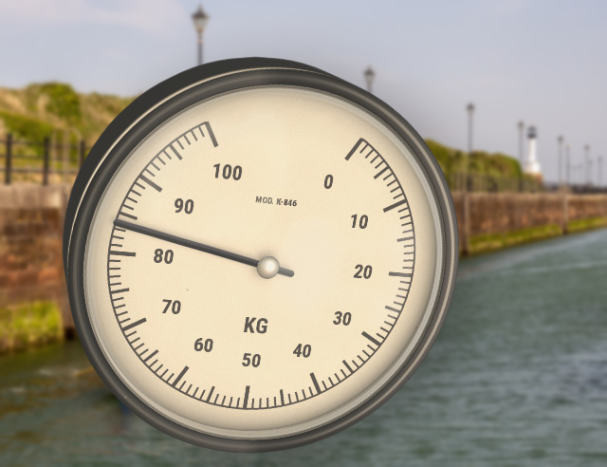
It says value=84 unit=kg
